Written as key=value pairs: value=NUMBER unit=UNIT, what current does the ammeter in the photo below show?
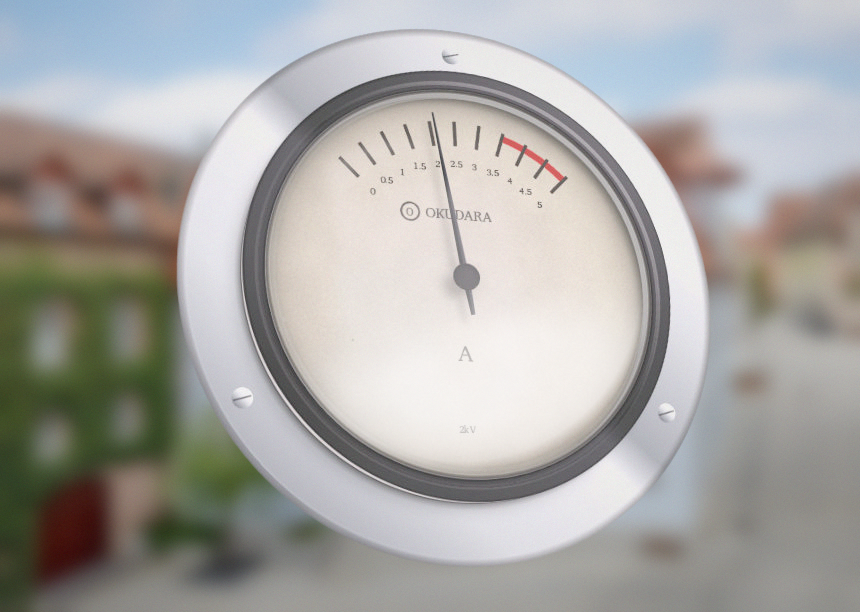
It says value=2 unit=A
